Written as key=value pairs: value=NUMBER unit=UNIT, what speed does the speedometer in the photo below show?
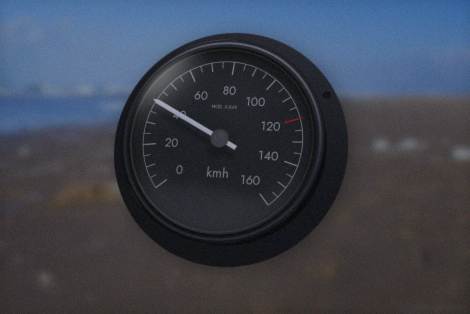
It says value=40 unit=km/h
